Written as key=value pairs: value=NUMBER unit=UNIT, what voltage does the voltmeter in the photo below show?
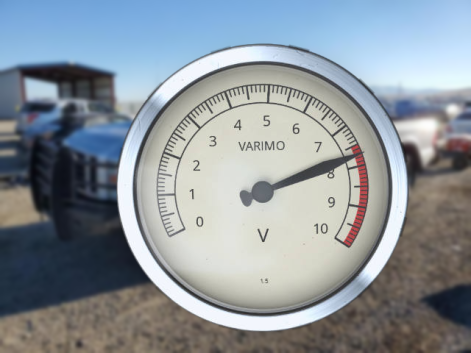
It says value=7.7 unit=V
